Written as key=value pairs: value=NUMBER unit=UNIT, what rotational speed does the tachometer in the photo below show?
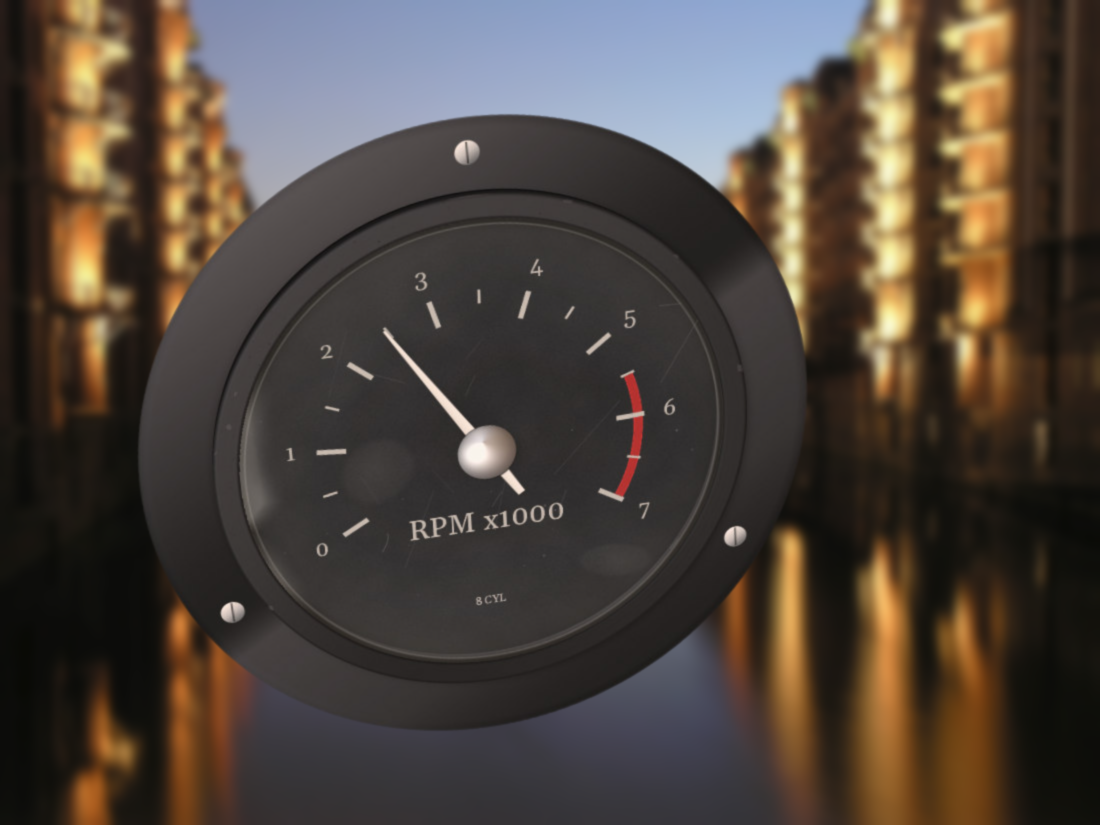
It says value=2500 unit=rpm
